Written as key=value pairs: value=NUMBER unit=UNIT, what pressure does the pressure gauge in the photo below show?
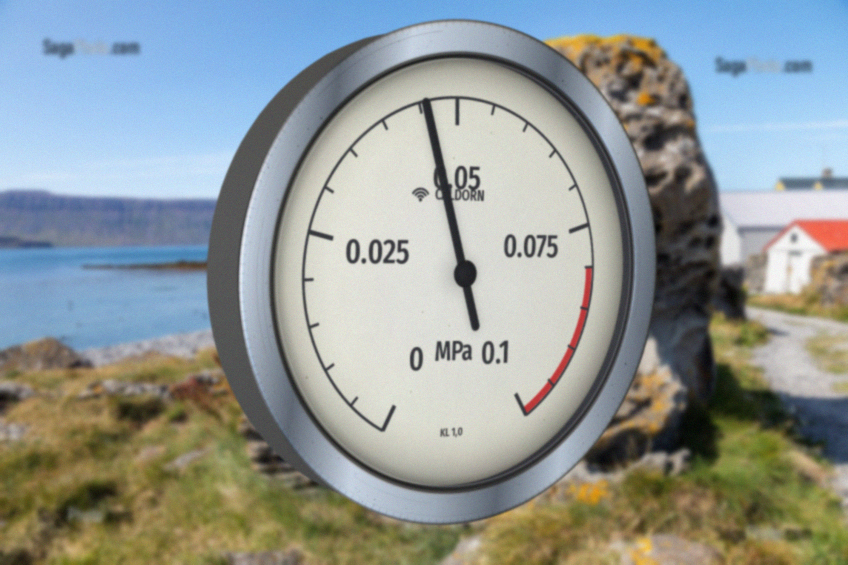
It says value=0.045 unit=MPa
